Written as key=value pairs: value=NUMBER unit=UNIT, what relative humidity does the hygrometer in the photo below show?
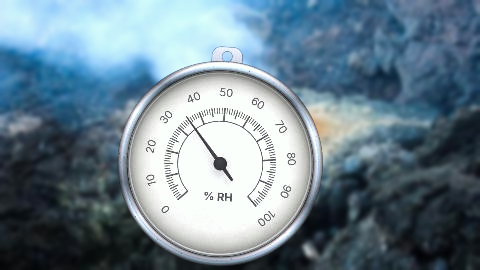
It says value=35 unit=%
